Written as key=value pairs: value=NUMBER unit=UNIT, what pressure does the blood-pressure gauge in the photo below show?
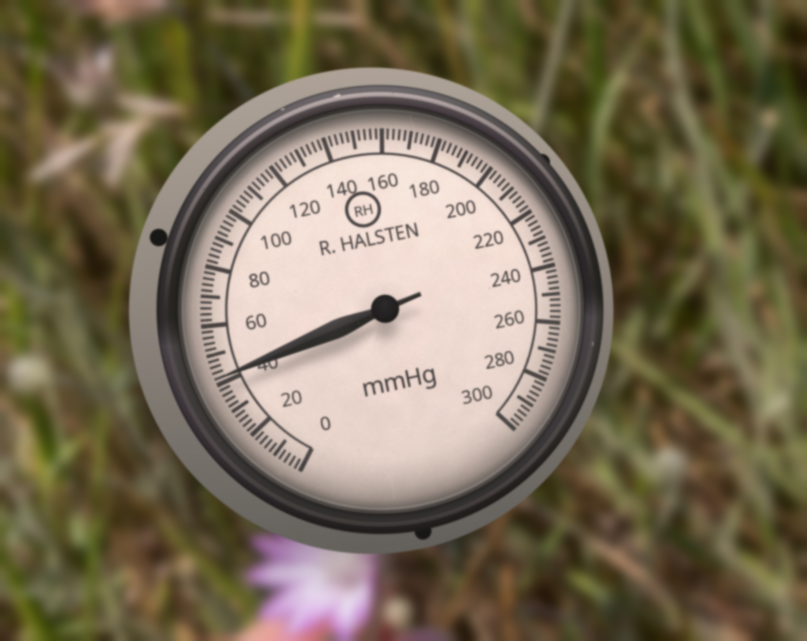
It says value=42 unit=mmHg
